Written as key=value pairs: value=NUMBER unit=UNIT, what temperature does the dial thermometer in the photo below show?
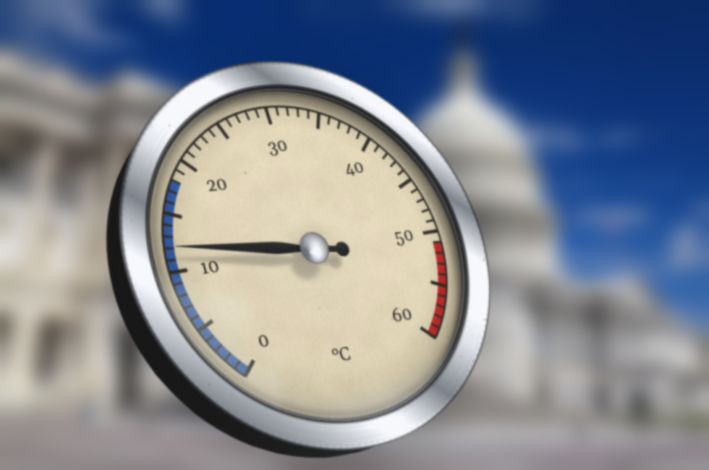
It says value=12 unit=°C
